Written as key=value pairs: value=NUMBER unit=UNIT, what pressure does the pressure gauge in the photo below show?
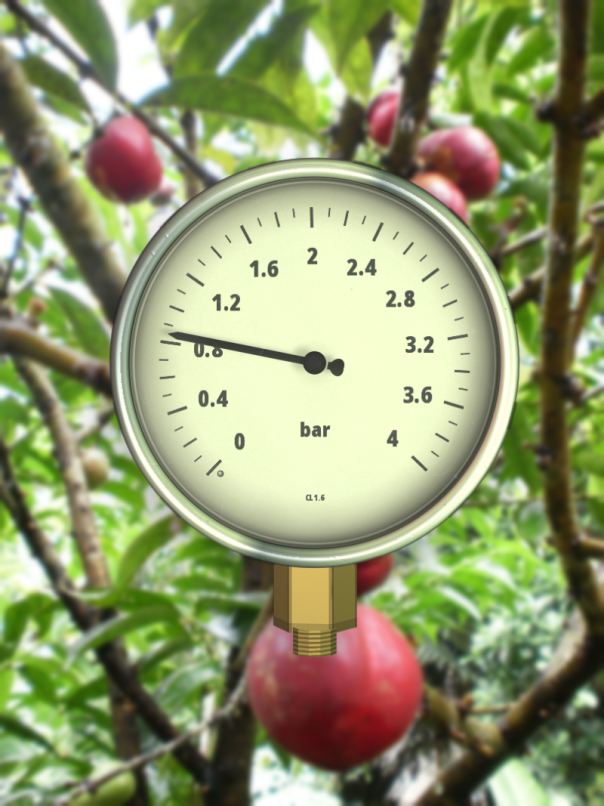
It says value=0.85 unit=bar
